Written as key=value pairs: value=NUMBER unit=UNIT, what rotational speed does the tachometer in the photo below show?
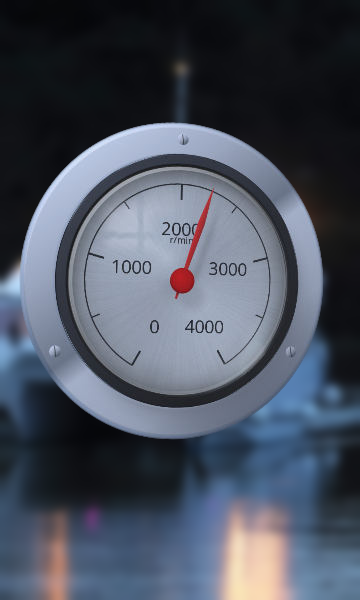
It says value=2250 unit=rpm
